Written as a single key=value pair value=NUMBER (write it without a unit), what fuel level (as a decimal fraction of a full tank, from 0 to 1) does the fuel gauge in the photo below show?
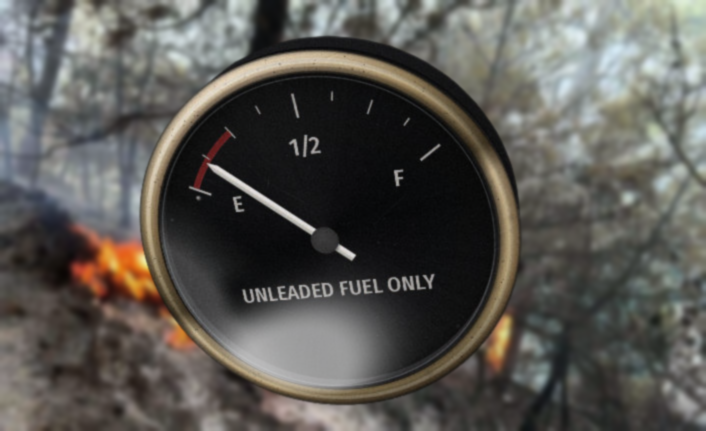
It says value=0.125
